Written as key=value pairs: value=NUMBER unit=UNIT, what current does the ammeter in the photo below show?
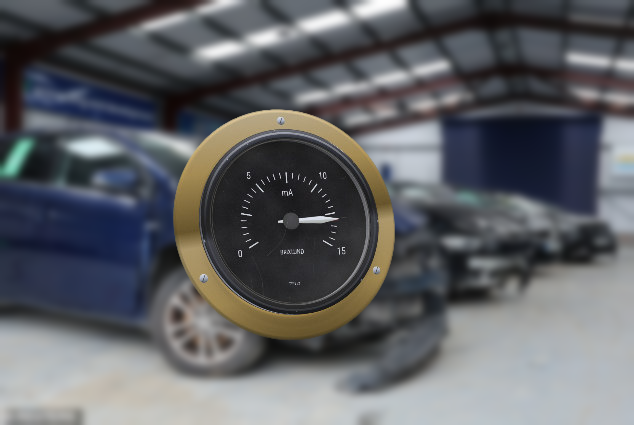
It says value=13 unit=mA
